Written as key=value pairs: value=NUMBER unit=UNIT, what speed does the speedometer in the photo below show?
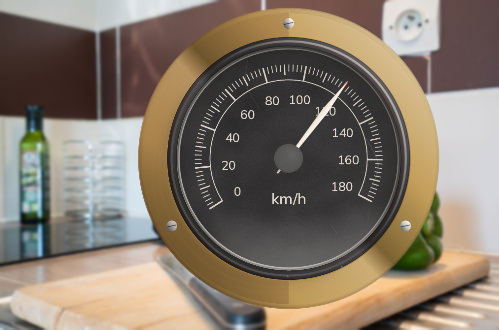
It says value=120 unit=km/h
